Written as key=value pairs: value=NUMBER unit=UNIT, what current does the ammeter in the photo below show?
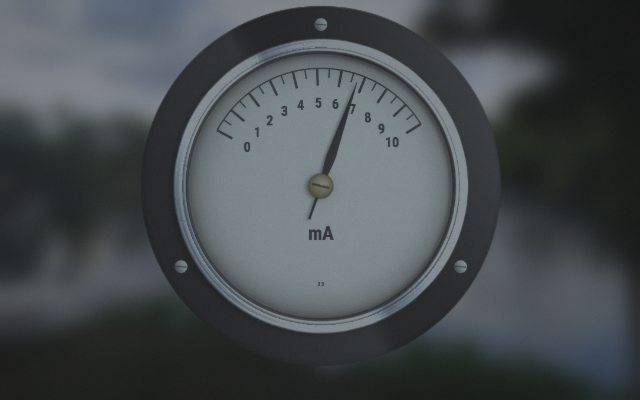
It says value=6.75 unit=mA
